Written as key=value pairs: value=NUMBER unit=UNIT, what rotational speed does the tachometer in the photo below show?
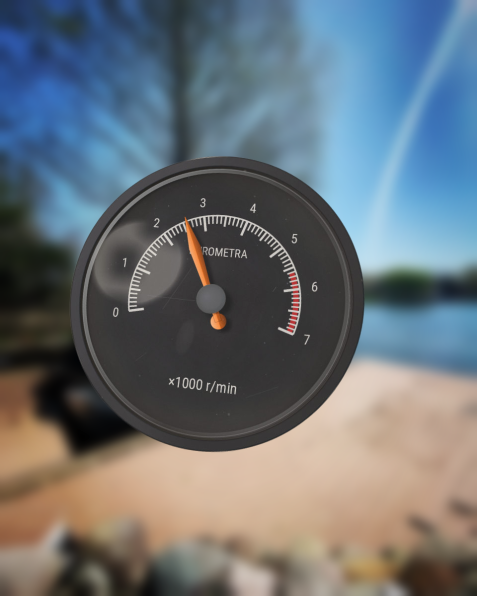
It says value=2600 unit=rpm
